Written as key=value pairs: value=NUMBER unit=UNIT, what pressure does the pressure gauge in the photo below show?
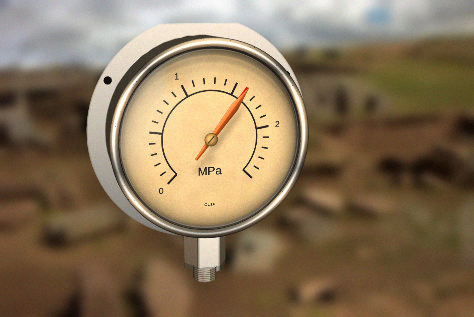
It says value=1.6 unit=MPa
